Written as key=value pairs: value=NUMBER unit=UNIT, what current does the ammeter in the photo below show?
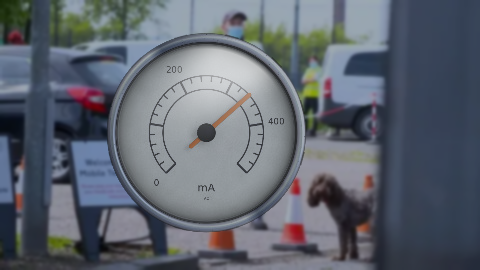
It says value=340 unit=mA
